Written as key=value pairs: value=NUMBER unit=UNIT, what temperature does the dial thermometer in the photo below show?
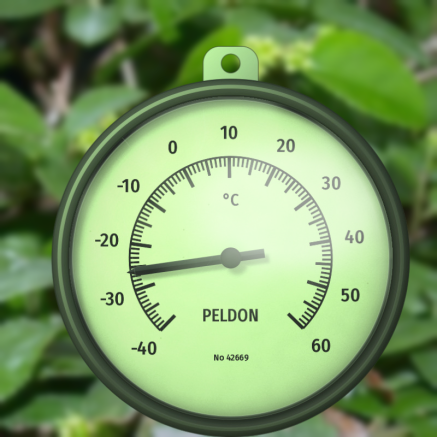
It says value=-26 unit=°C
